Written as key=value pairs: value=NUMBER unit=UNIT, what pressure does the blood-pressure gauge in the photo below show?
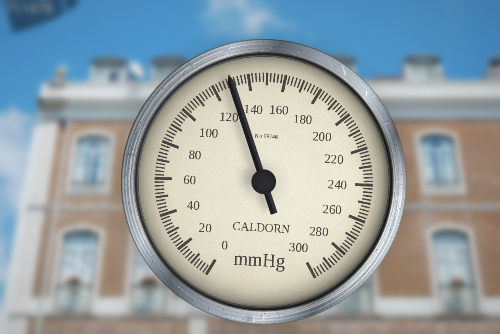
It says value=130 unit=mmHg
